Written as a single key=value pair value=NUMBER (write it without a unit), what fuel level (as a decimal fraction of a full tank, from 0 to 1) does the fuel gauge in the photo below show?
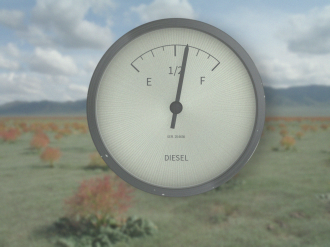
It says value=0.625
